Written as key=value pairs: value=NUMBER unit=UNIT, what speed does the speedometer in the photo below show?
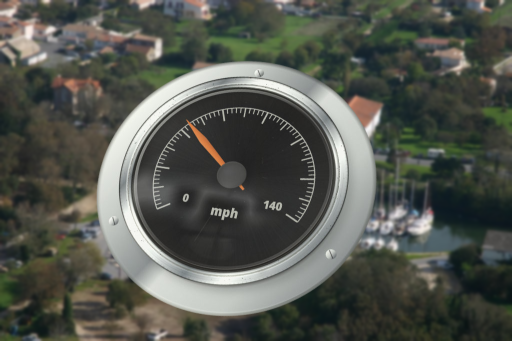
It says value=44 unit=mph
